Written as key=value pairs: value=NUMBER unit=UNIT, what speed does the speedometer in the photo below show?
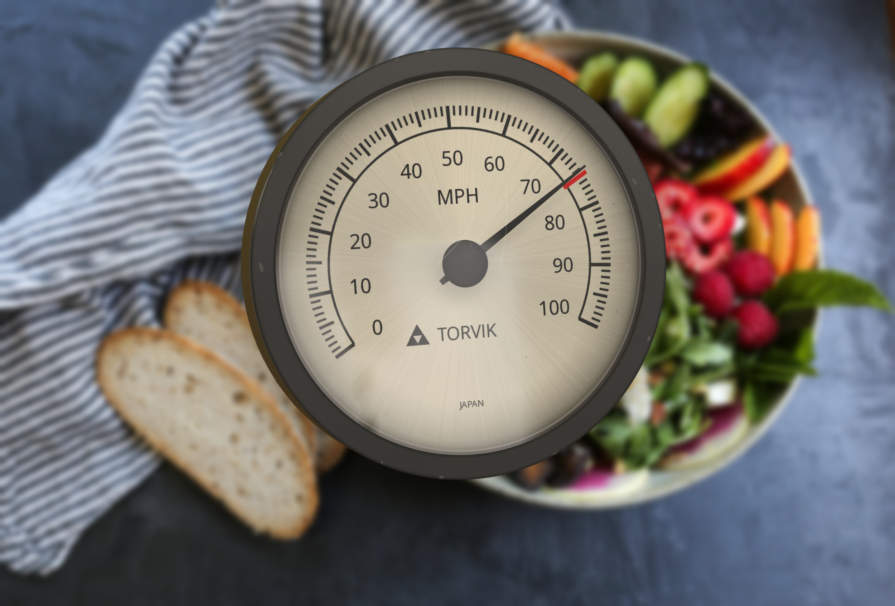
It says value=74 unit=mph
